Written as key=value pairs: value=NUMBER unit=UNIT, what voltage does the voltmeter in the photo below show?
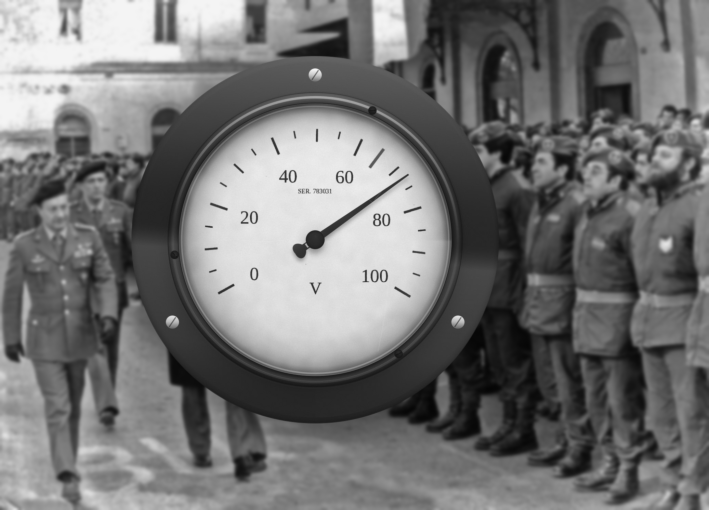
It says value=72.5 unit=V
